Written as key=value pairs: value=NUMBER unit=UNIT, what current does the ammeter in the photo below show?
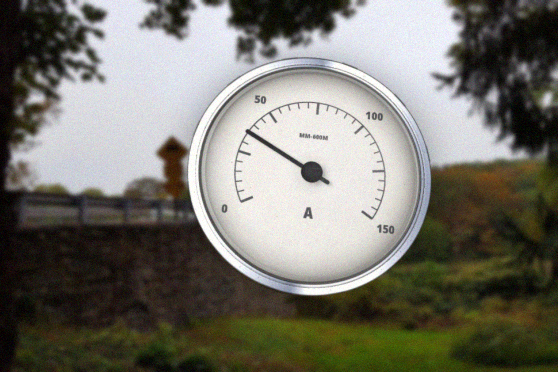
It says value=35 unit=A
